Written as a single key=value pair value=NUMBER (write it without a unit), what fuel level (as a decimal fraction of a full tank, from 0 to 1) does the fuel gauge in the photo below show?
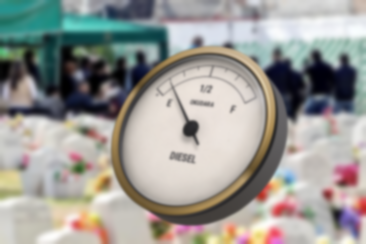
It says value=0.125
